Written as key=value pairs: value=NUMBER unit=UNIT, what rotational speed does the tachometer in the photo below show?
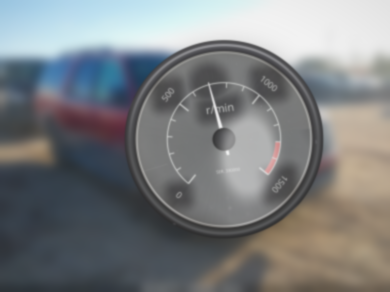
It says value=700 unit=rpm
